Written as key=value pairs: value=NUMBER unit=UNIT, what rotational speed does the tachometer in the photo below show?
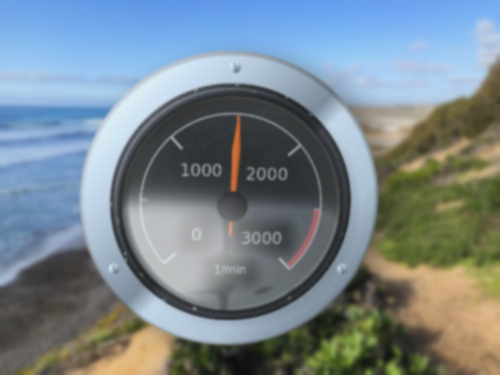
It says value=1500 unit=rpm
